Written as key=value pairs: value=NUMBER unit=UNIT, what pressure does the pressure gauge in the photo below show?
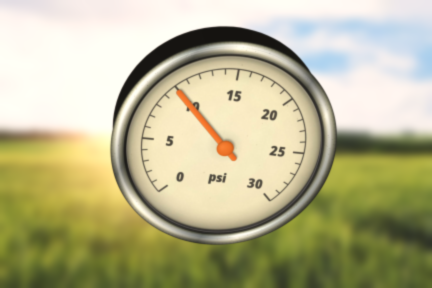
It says value=10 unit=psi
